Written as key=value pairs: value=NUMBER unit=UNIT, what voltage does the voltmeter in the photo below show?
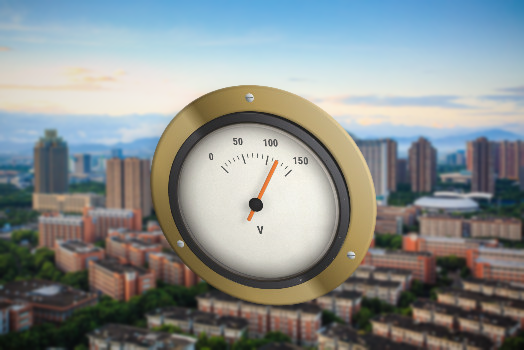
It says value=120 unit=V
